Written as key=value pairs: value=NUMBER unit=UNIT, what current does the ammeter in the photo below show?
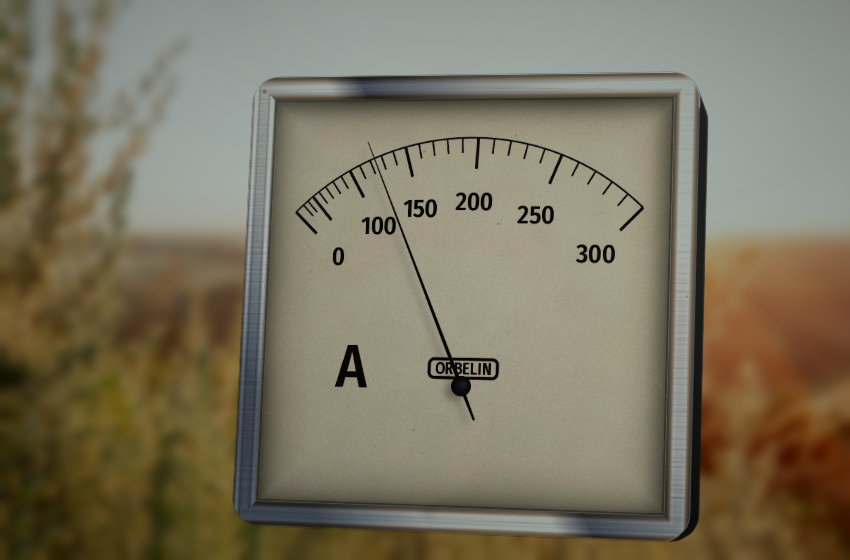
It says value=125 unit=A
